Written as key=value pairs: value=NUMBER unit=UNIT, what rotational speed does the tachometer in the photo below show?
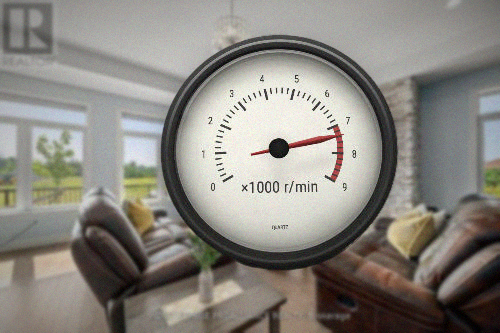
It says value=7400 unit=rpm
